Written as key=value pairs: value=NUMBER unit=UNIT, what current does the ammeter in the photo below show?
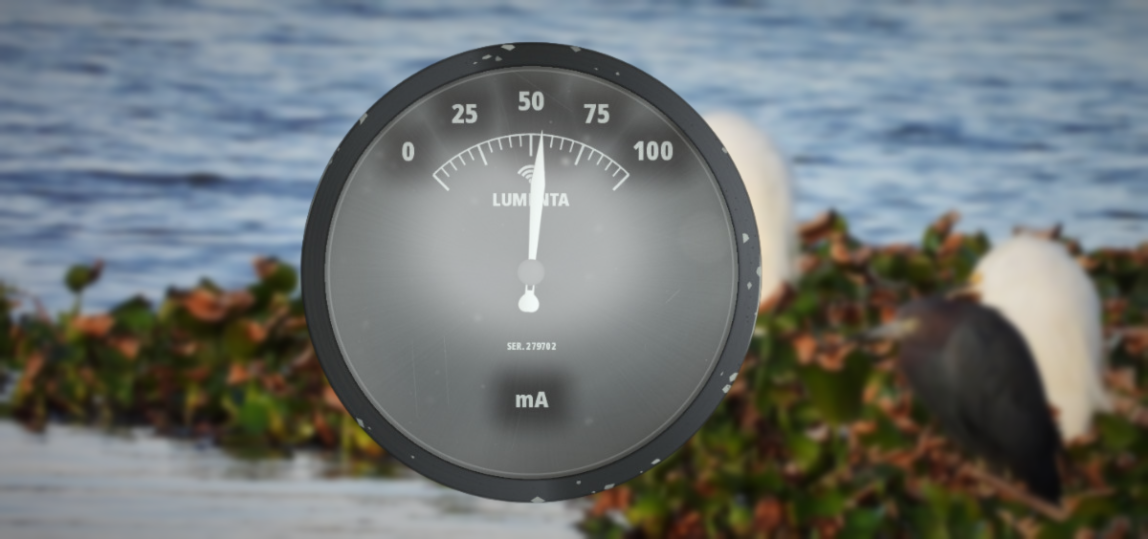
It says value=55 unit=mA
